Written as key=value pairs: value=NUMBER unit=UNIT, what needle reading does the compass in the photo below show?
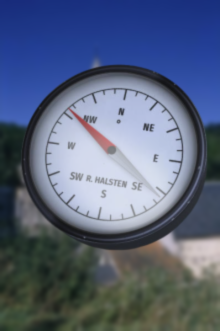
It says value=305 unit=°
